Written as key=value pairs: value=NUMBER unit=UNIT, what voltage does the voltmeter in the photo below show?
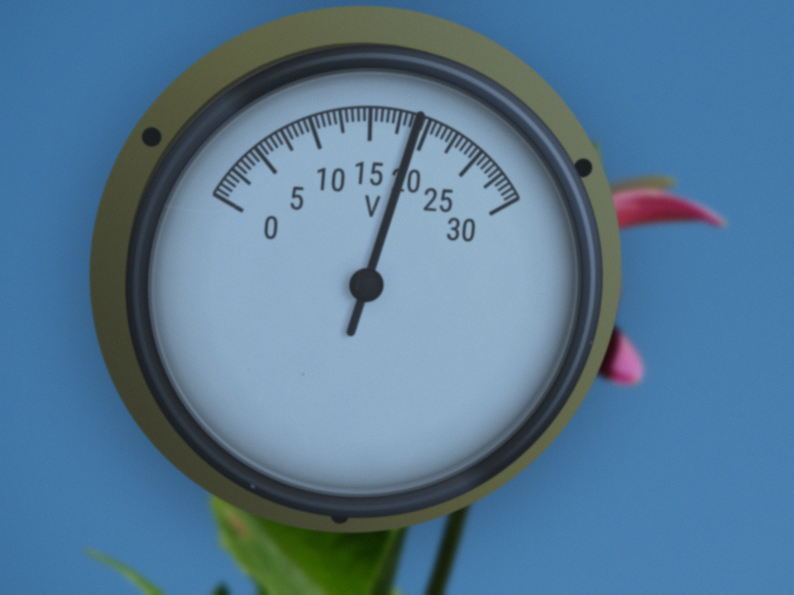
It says value=19 unit=V
